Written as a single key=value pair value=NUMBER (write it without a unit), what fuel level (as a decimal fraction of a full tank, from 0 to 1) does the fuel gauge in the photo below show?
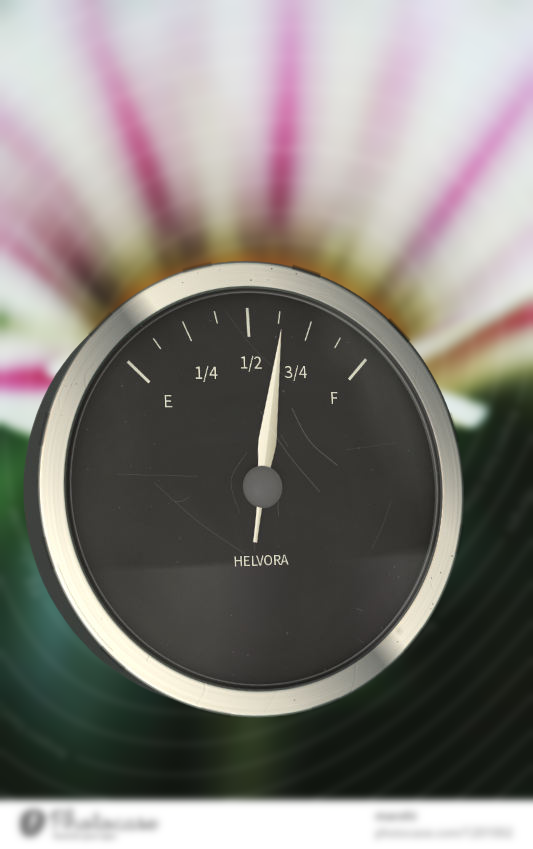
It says value=0.625
